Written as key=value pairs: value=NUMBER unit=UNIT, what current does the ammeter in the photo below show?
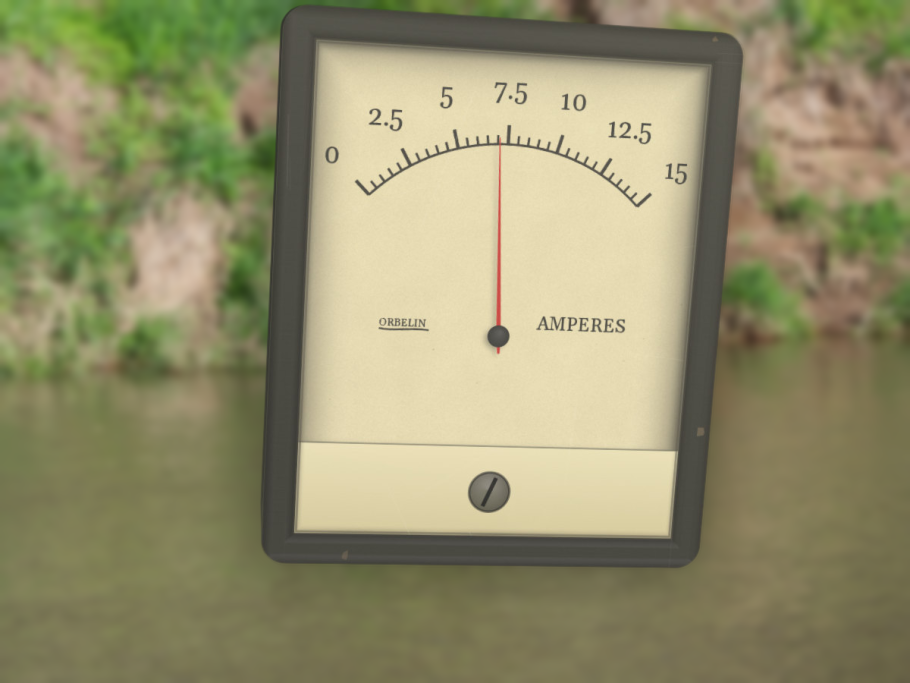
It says value=7 unit=A
